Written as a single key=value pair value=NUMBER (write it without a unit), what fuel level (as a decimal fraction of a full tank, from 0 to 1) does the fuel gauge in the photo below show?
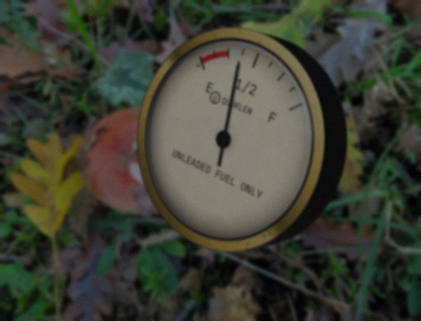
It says value=0.375
